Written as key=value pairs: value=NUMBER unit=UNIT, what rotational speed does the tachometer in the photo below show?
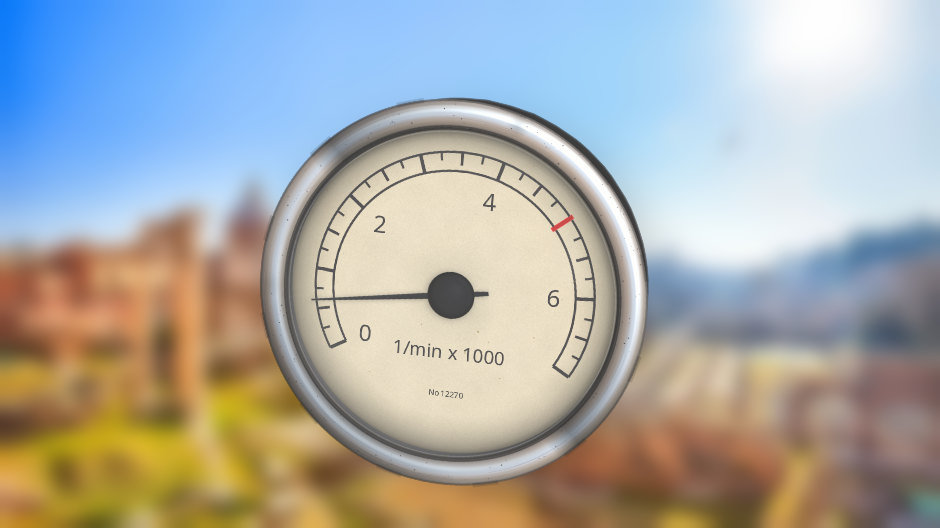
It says value=625 unit=rpm
